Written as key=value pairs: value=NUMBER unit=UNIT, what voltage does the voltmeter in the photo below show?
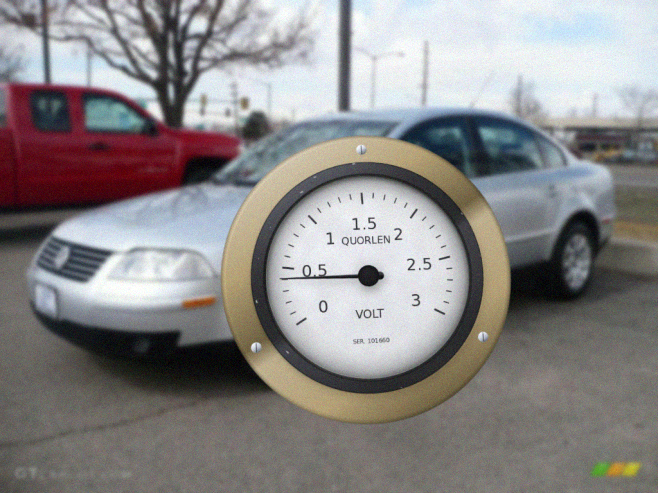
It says value=0.4 unit=V
